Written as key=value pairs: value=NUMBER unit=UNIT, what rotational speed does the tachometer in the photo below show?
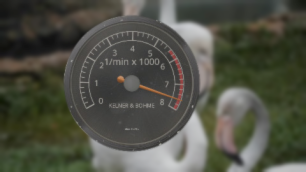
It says value=7600 unit=rpm
